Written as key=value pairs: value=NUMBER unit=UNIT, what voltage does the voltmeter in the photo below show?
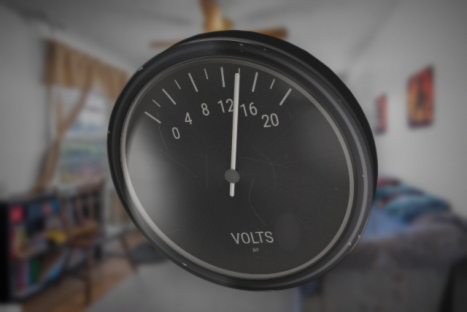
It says value=14 unit=V
